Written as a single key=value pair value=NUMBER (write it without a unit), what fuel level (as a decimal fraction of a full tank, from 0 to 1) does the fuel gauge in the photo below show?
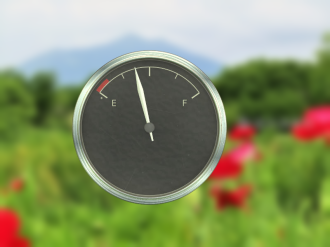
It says value=0.375
